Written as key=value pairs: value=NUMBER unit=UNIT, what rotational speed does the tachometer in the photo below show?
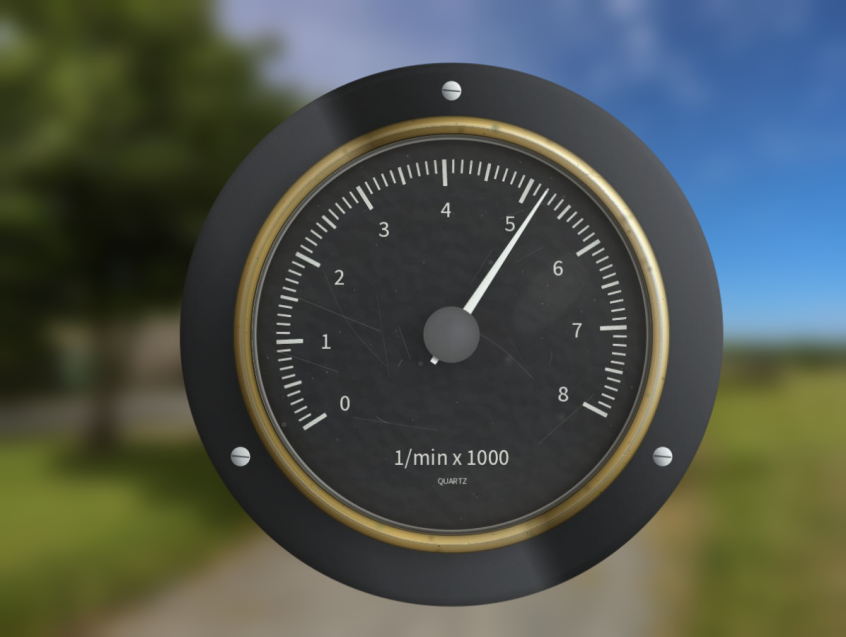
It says value=5200 unit=rpm
